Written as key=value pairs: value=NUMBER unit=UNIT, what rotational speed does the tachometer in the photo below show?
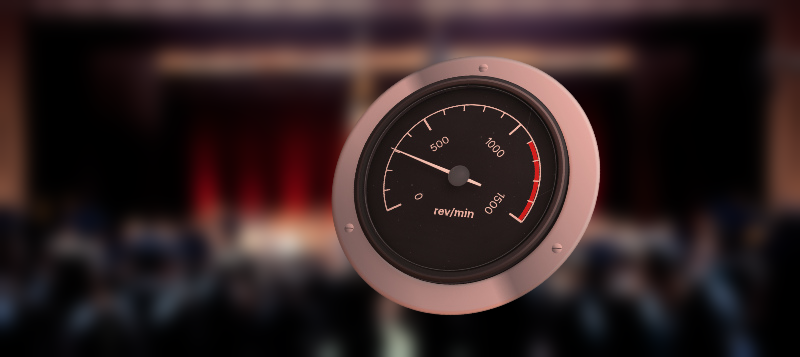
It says value=300 unit=rpm
